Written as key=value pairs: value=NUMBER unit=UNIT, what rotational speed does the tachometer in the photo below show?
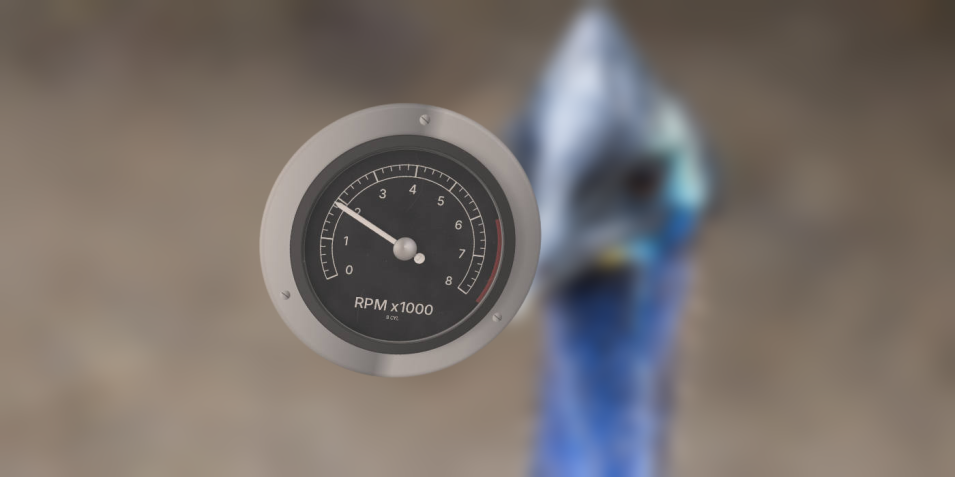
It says value=1900 unit=rpm
